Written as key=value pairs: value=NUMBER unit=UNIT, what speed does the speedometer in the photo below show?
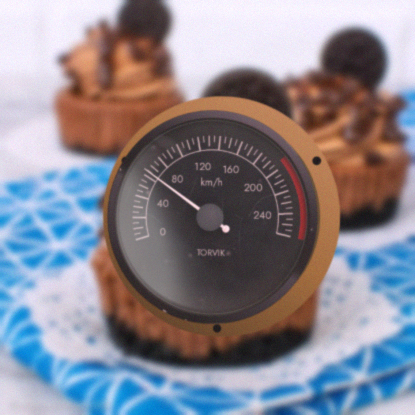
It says value=65 unit=km/h
